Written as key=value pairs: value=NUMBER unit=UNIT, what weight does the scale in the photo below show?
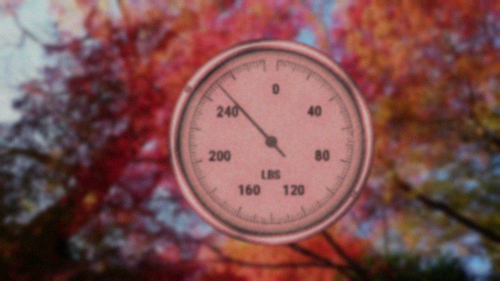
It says value=250 unit=lb
